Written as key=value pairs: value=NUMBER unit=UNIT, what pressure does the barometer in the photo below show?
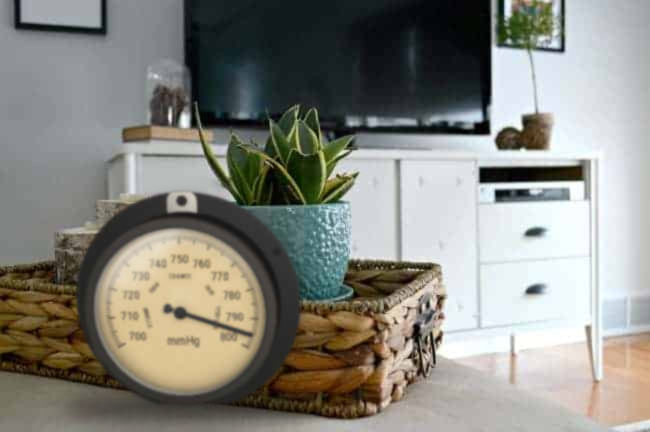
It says value=795 unit=mmHg
